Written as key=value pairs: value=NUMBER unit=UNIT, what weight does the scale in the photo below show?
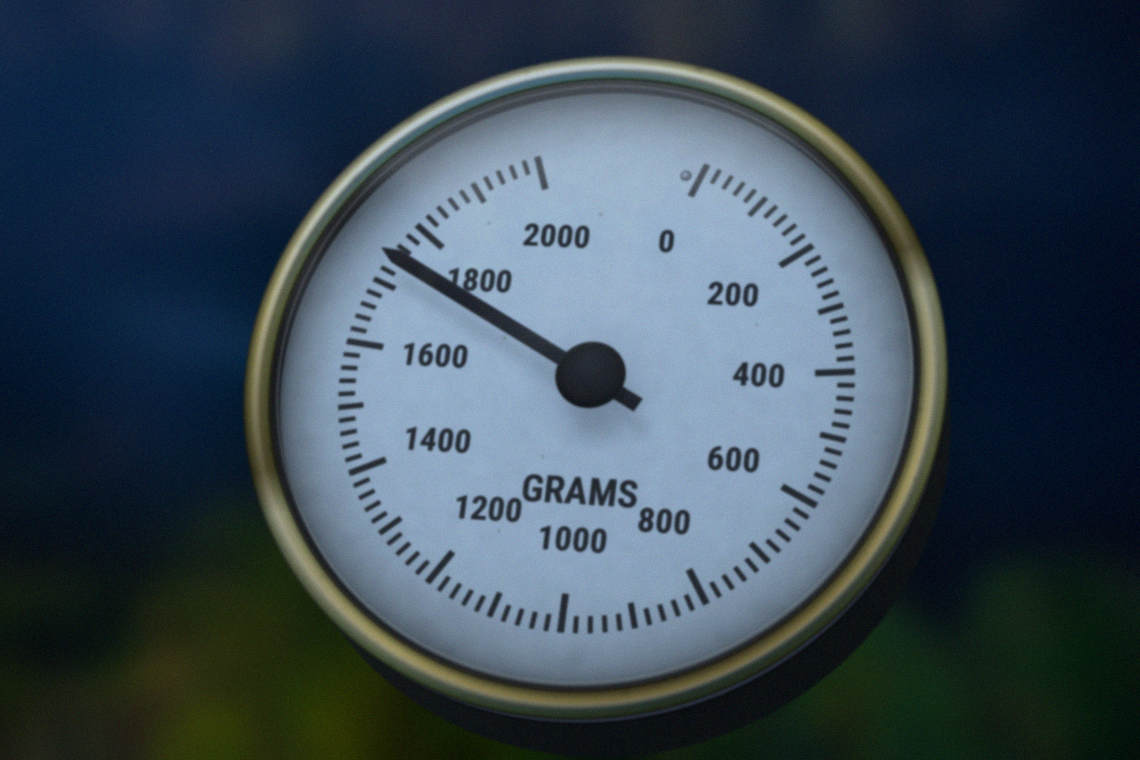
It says value=1740 unit=g
